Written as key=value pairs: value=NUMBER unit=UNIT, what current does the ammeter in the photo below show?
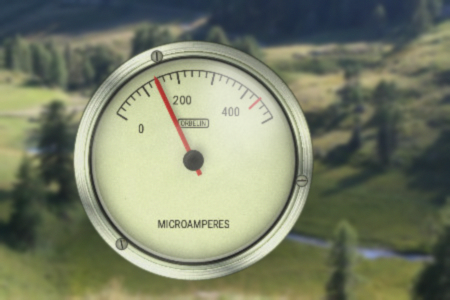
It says value=140 unit=µA
